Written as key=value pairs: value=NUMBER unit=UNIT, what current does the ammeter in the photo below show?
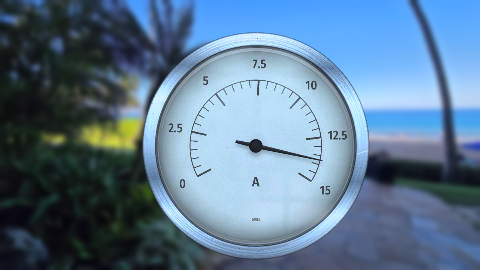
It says value=13.75 unit=A
